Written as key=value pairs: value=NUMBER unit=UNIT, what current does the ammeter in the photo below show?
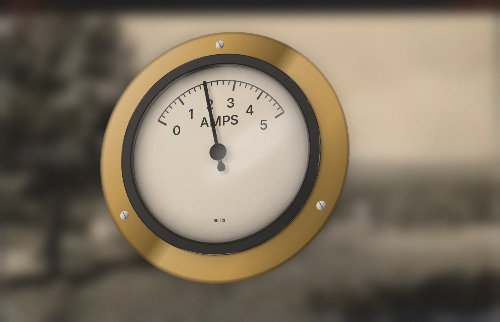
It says value=2 unit=A
